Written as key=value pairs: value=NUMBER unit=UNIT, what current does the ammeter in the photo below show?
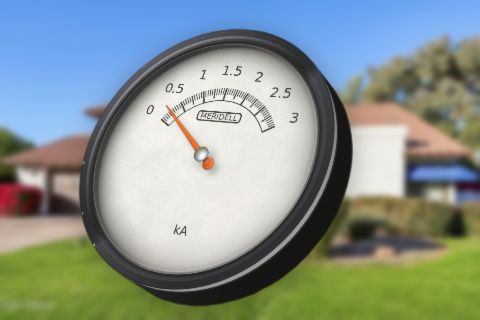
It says value=0.25 unit=kA
